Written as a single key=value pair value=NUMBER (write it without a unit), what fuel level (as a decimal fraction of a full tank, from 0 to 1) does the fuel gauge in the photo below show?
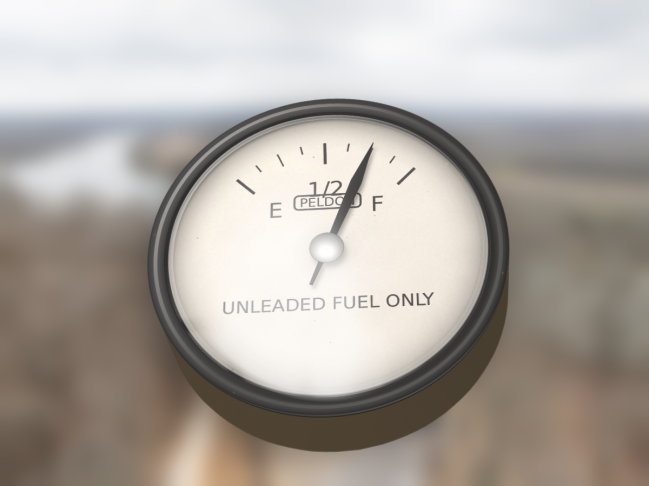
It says value=0.75
